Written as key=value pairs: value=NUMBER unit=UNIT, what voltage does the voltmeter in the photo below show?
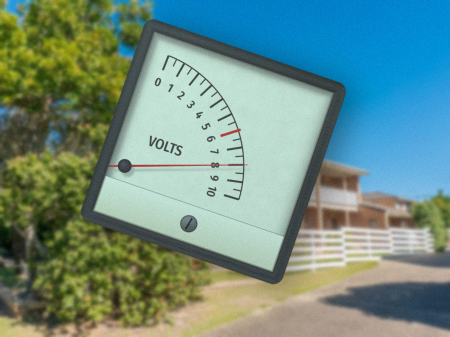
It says value=8 unit=V
